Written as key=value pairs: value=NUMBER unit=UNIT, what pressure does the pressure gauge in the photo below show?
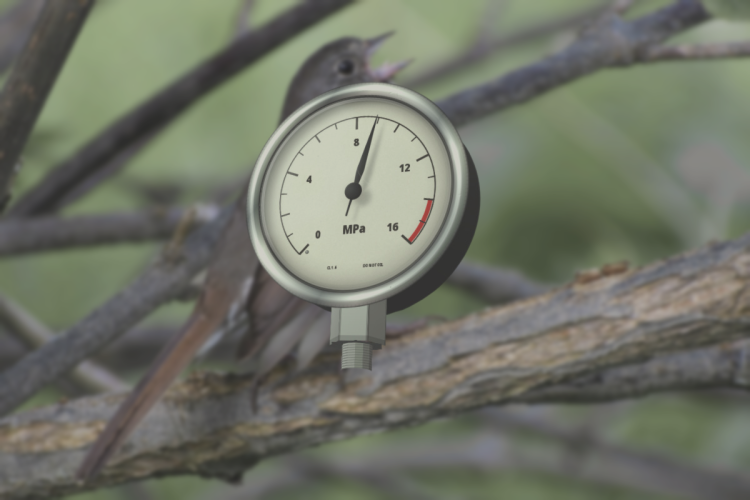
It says value=9 unit=MPa
